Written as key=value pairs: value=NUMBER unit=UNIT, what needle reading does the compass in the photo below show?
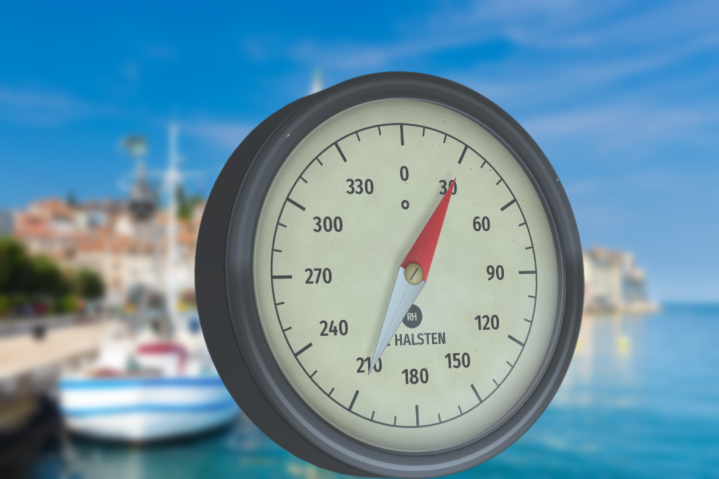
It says value=30 unit=°
